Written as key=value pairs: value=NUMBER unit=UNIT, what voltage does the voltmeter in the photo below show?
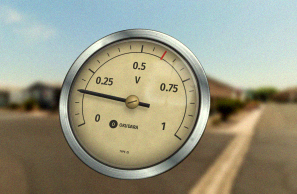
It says value=0.15 unit=V
